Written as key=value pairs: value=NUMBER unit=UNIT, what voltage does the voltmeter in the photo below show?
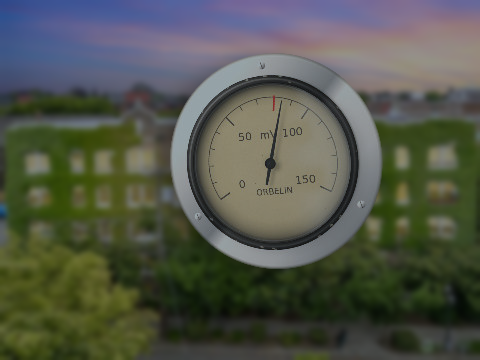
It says value=85 unit=mV
